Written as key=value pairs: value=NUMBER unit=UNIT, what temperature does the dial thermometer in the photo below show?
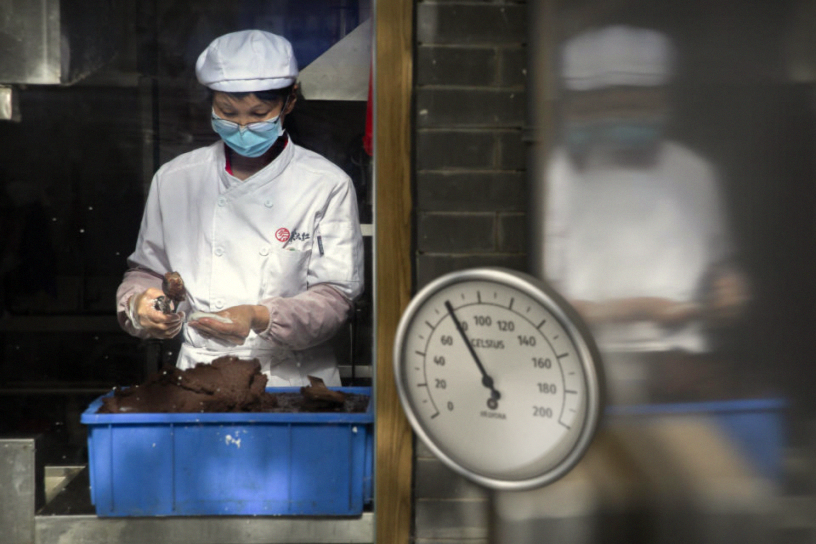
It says value=80 unit=°C
